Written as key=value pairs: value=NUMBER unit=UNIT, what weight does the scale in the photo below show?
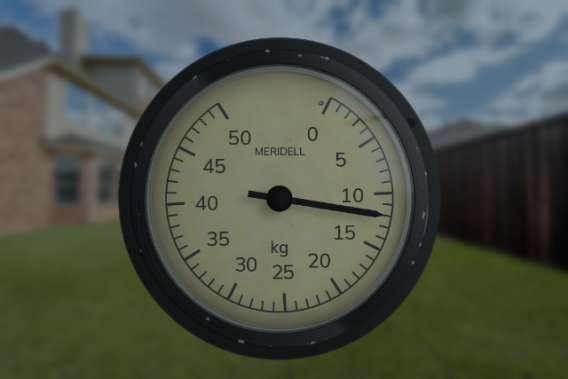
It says value=12 unit=kg
